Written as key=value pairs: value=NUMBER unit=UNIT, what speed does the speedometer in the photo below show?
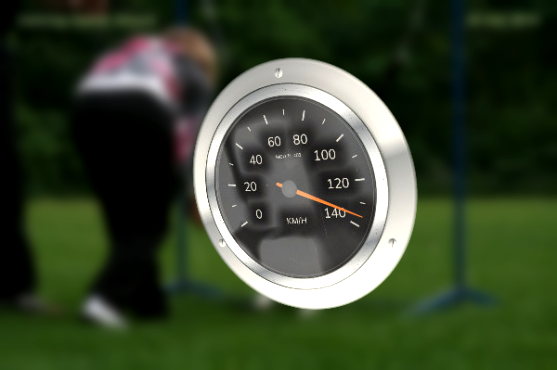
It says value=135 unit=km/h
